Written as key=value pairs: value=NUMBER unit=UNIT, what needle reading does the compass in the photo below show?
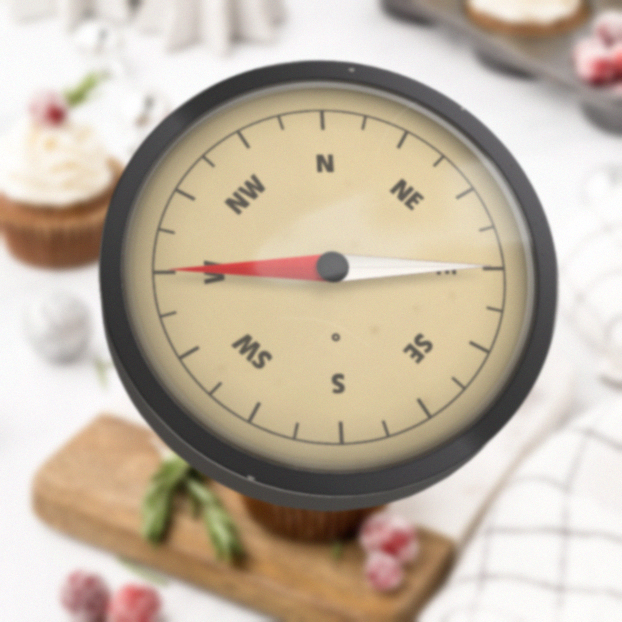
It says value=270 unit=°
